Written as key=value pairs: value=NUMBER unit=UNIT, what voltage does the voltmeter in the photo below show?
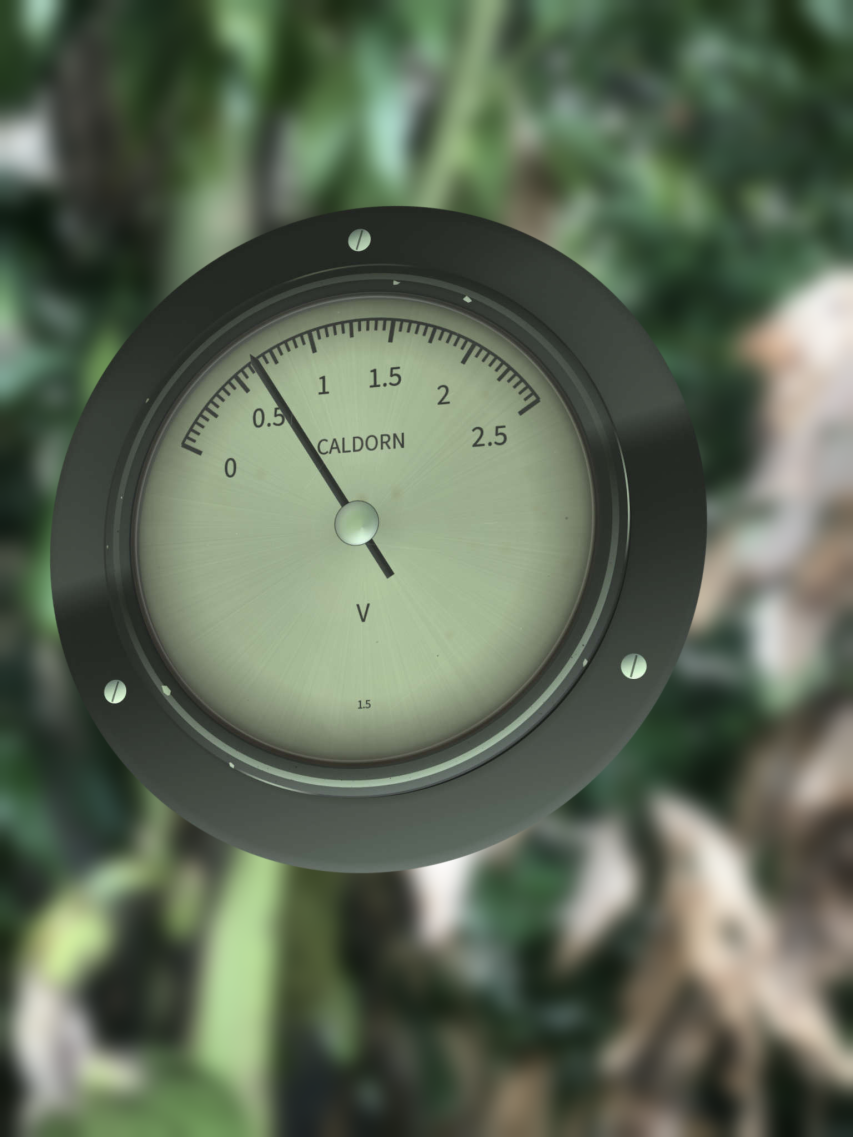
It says value=0.65 unit=V
